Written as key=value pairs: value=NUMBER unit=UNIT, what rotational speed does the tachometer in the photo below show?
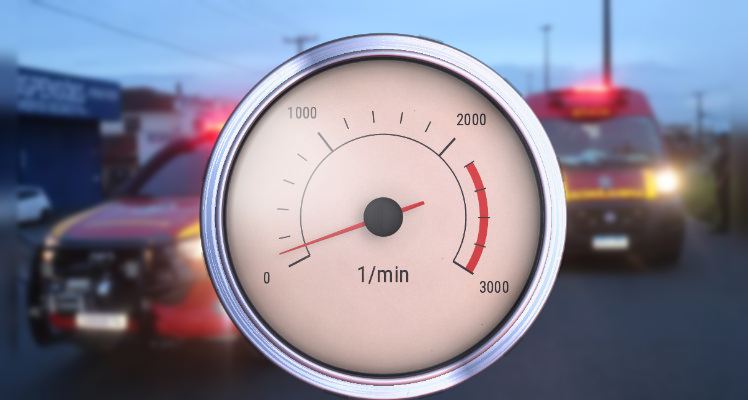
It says value=100 unit=rpm
